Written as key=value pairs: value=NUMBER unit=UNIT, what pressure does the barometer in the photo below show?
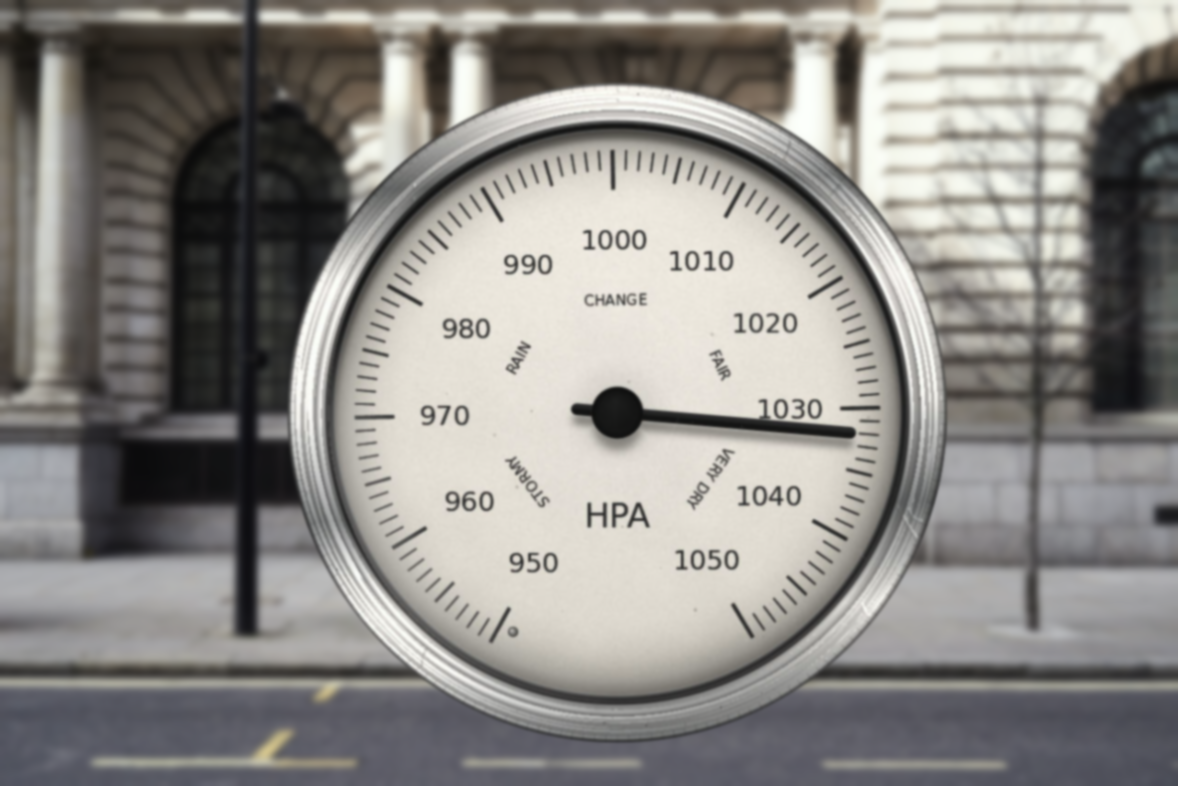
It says value=1032 unit=hPa
